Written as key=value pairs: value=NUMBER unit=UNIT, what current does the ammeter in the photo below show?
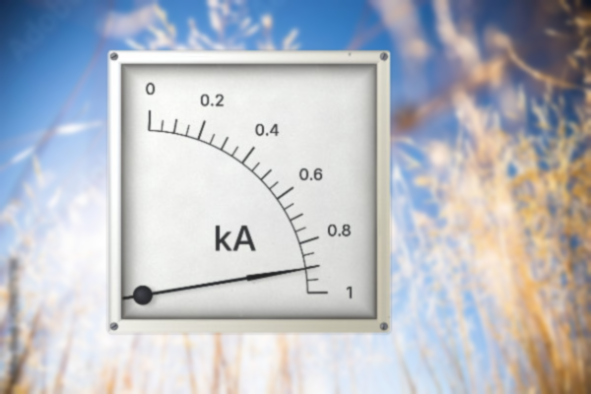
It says value=0.9 unit=kA
